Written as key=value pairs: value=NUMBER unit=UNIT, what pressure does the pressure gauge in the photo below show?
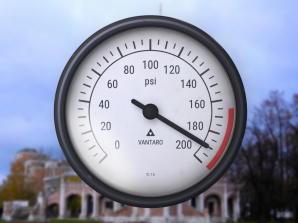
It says value=190 unit=psi
